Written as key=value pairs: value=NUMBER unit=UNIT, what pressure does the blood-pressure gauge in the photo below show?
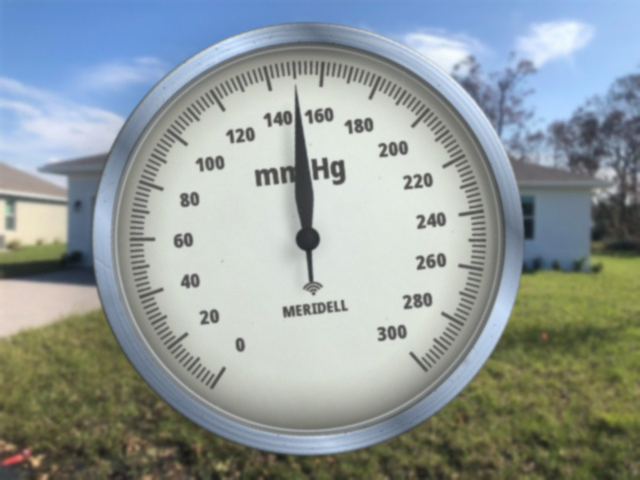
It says value=150 unit=mmHg
